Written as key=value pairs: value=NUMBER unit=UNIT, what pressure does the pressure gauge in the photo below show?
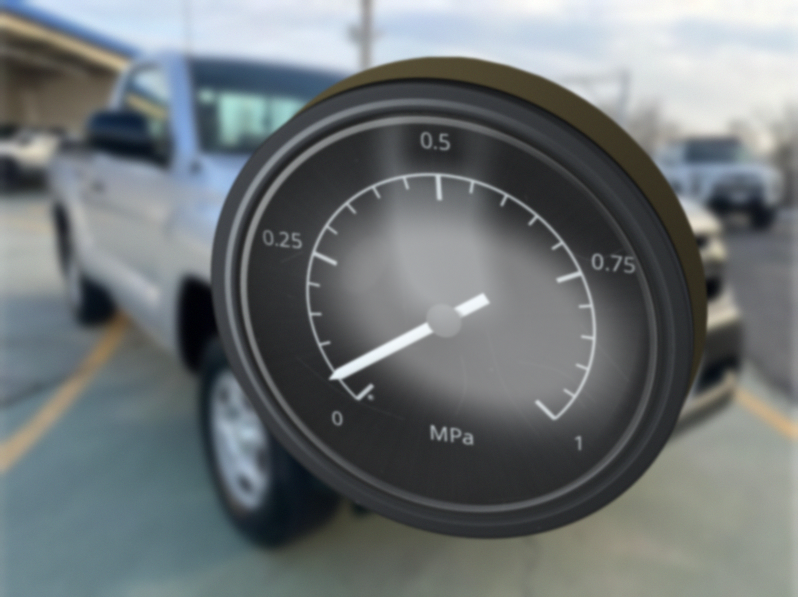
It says value=0.05 unit=MPa
